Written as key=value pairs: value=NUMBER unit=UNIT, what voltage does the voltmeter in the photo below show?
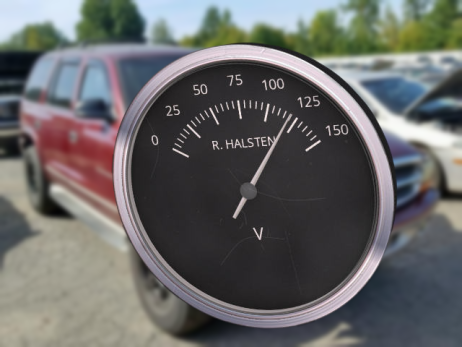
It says value=120 unit=V
